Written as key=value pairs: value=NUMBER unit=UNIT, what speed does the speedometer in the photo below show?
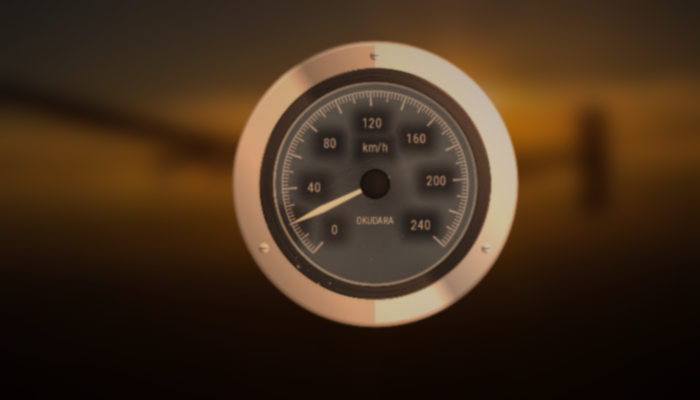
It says value=20 unit=km/h
